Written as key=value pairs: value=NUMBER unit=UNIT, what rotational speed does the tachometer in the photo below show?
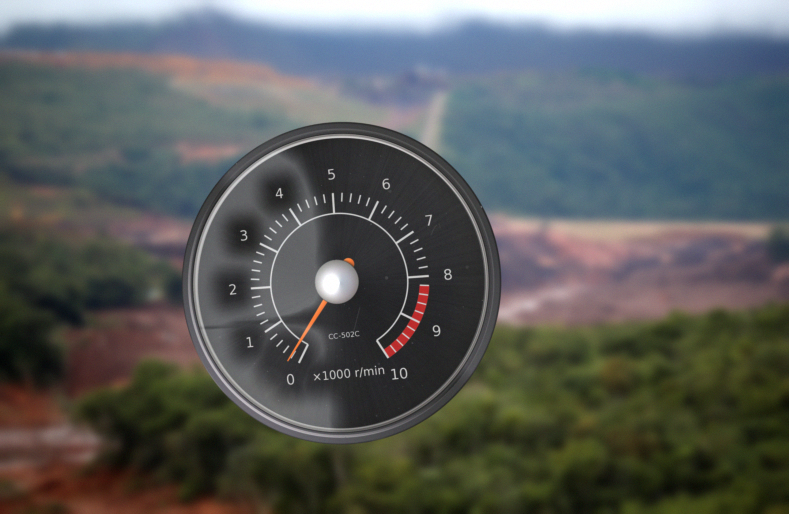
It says value=200 unit=rpm
